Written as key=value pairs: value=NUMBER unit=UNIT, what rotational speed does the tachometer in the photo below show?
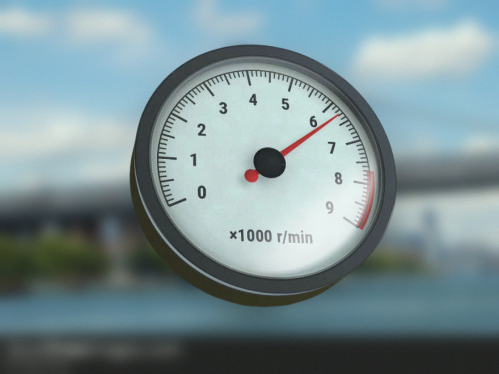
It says value=6300 unit=rpm
